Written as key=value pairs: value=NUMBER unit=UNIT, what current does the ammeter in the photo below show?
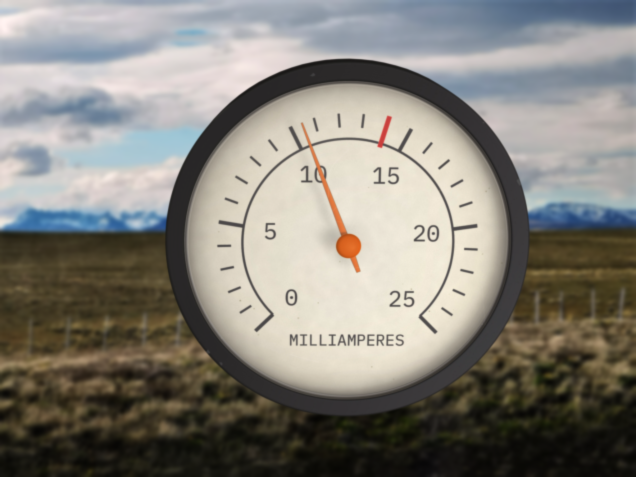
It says value=10.5 unit=mA
